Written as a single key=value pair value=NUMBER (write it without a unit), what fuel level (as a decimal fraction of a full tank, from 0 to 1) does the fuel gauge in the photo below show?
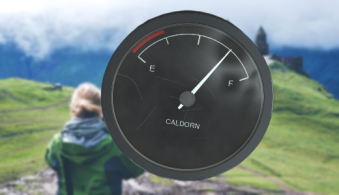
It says value=0.75
